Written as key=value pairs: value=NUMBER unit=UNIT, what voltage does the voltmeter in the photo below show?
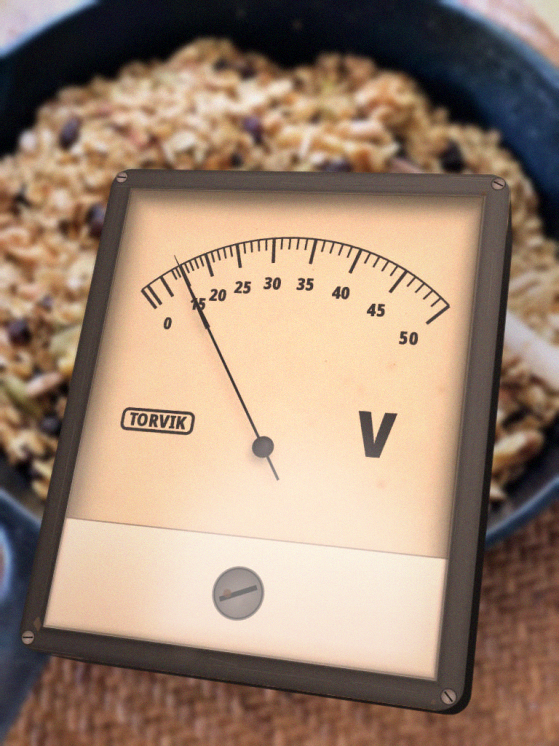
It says value=15 unit=V
